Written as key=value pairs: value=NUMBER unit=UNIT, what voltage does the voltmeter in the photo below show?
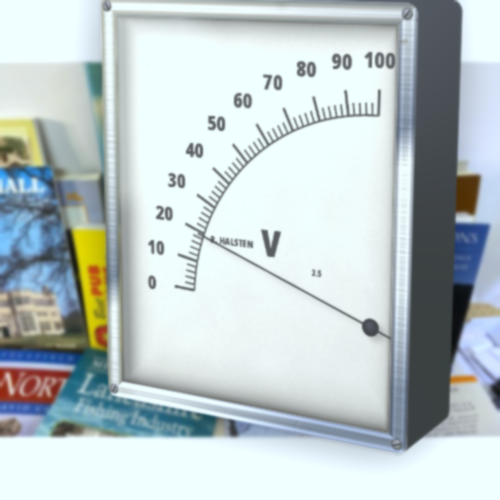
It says value=20 unit=V
